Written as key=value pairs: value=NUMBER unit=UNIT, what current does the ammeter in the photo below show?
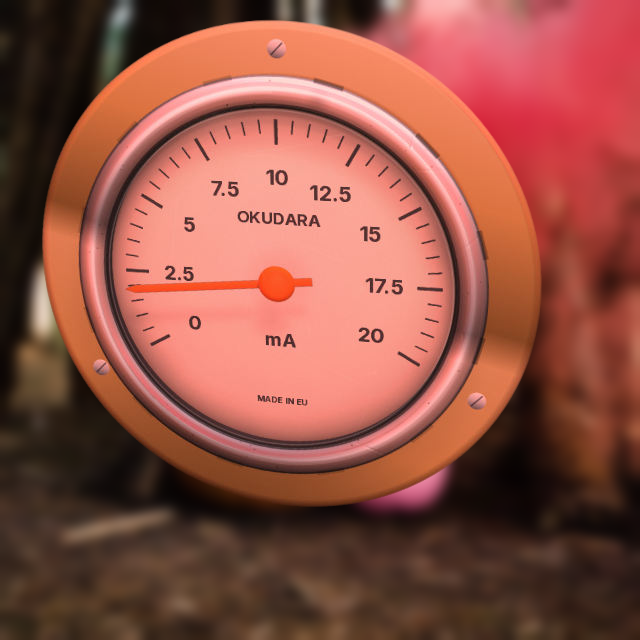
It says value=2 unit=mA
